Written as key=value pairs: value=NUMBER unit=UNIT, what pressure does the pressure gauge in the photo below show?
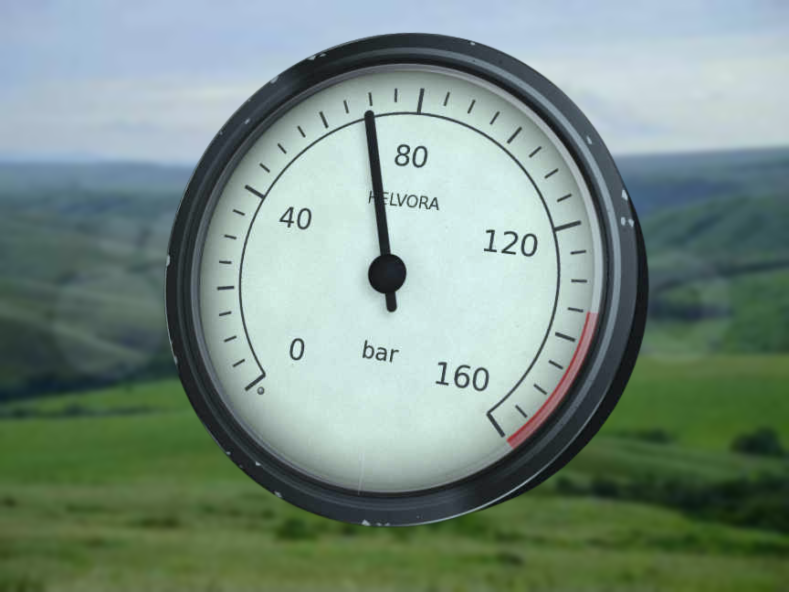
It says value=70 unit=bar
